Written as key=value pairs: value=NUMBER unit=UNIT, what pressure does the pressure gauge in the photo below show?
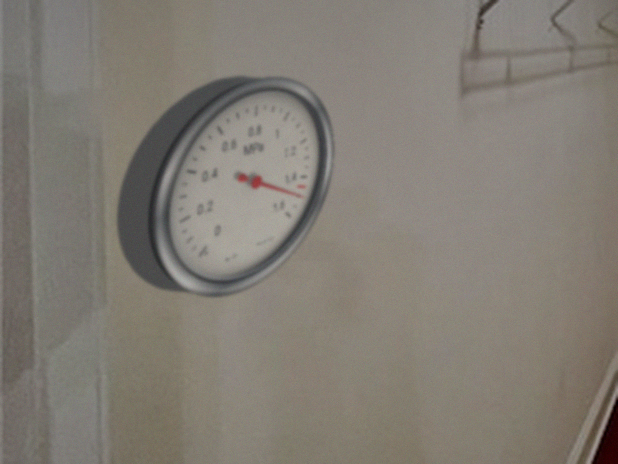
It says value=1.5 unit=MPa
